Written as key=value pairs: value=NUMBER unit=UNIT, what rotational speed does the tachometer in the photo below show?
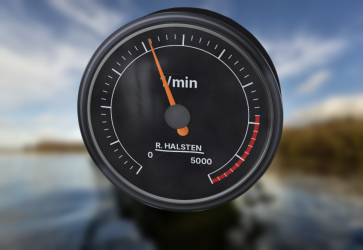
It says value=2100 unit=rpm
